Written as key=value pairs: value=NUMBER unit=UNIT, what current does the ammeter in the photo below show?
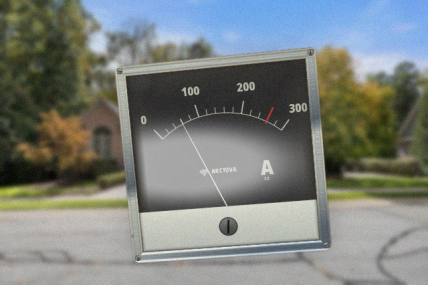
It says value=60 unit=A
